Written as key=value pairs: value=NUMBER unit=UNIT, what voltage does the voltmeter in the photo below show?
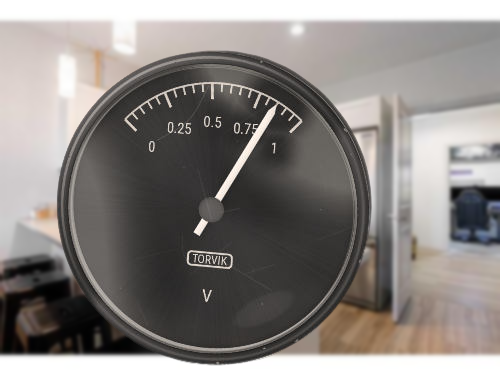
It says value=0.85 unit=V
